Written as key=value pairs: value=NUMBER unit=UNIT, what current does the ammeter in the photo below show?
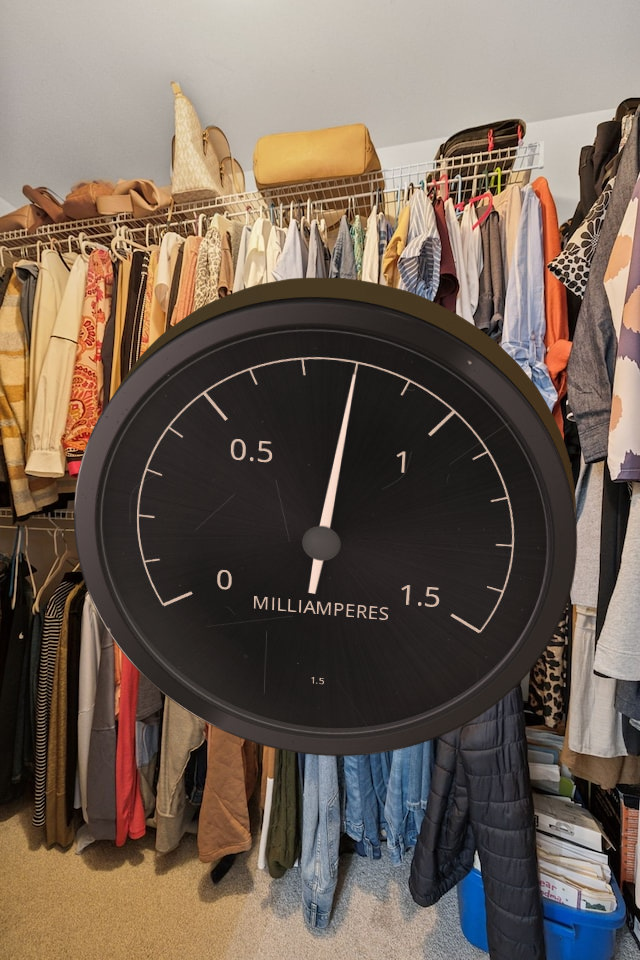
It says value=0.8 unit=mA
